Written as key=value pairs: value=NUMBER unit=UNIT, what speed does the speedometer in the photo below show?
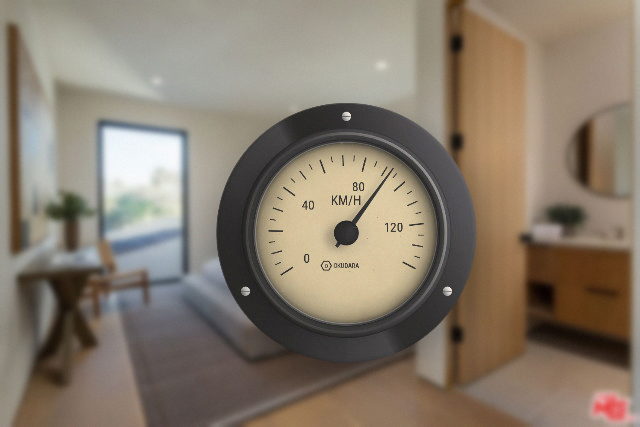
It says value=92.5 unit=km/h
